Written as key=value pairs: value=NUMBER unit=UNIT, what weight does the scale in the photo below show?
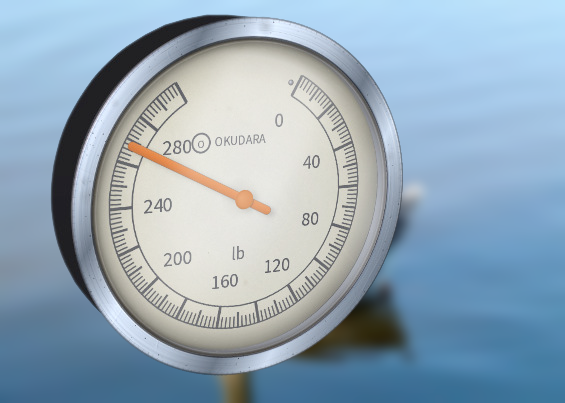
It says value=268 unit=lb
